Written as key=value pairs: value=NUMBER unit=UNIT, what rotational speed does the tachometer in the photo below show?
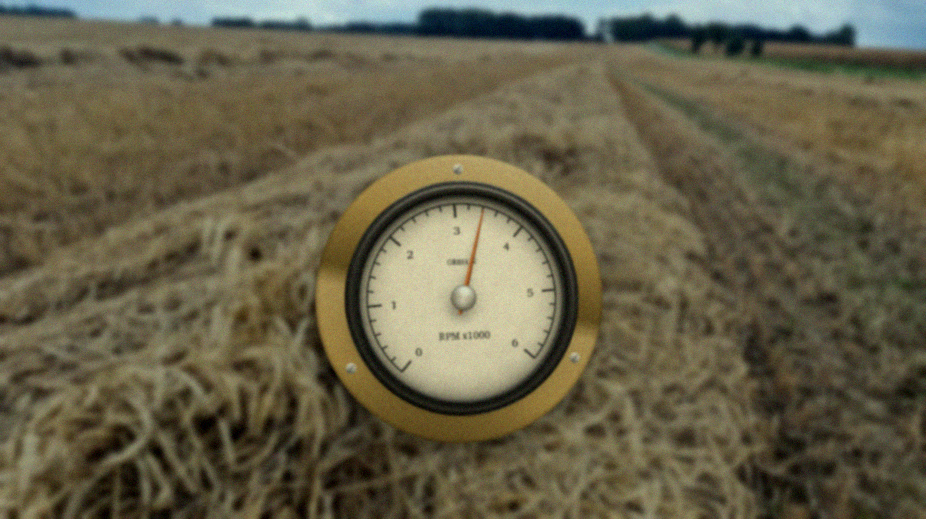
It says value=3400 unit=rpm
